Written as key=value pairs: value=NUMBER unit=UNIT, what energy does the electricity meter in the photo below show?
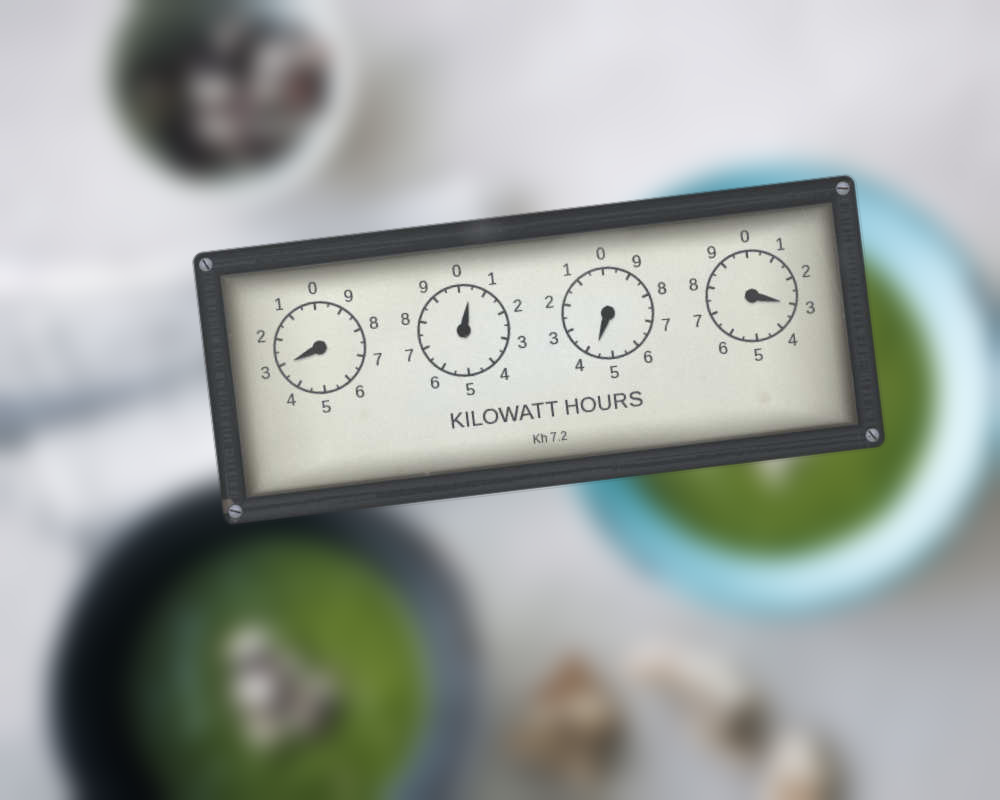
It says value=3043 unit=kWh
